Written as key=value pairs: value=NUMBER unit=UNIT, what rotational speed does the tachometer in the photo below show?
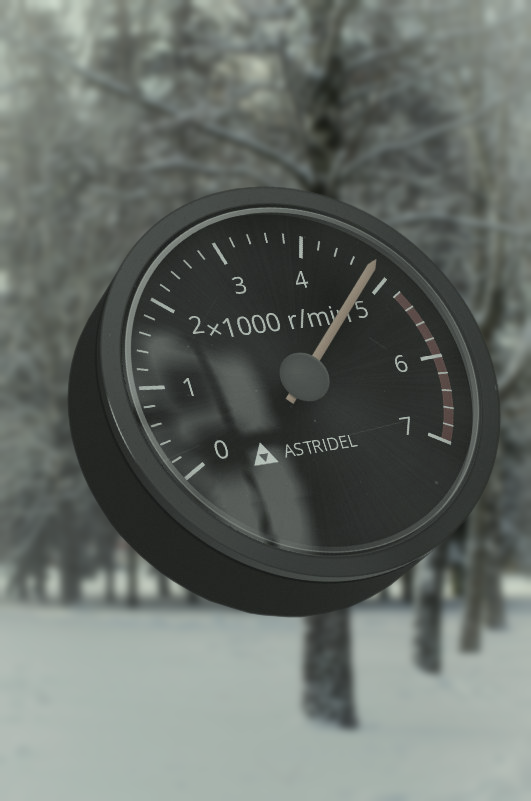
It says value=4800 unit=rpm
